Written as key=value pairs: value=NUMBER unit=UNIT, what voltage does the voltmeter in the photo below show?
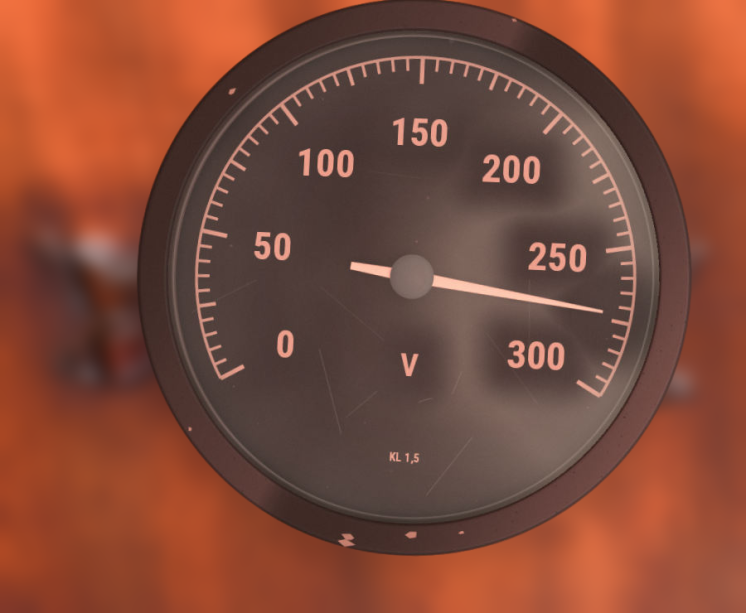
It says value=272.5 unit=V
